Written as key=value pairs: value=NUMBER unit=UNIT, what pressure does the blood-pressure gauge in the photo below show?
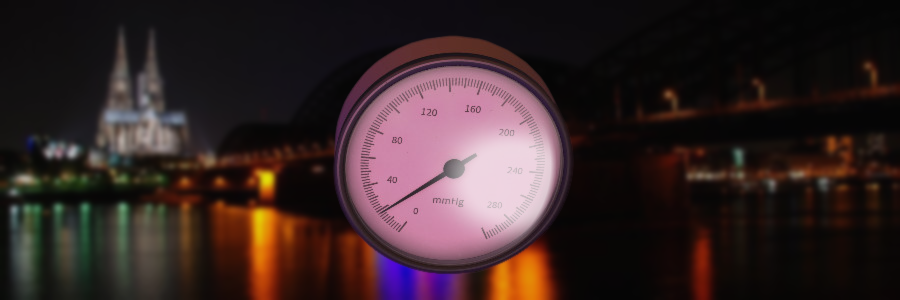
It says value=20 unit=mmHg
